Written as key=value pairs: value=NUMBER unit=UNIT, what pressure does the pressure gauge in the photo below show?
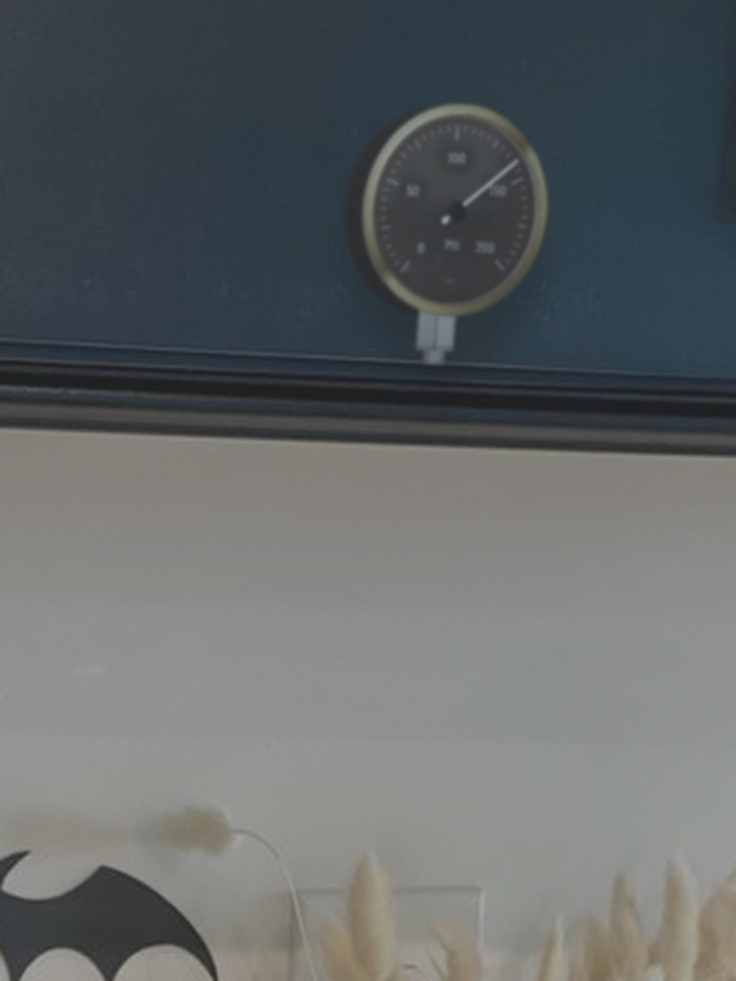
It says value=140 unit=psi
